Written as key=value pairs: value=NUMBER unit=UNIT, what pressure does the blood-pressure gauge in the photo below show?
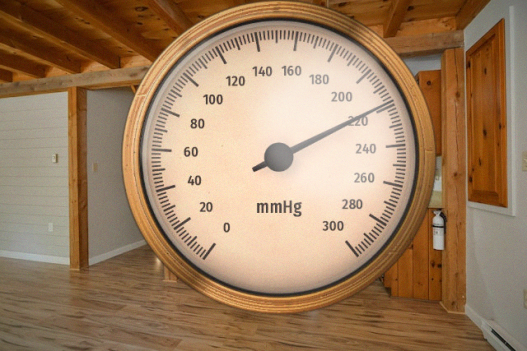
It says value=218 unit=mmHg
